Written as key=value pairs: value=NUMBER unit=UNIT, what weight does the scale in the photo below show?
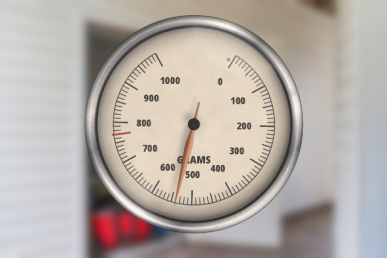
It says value=540 unit=g
